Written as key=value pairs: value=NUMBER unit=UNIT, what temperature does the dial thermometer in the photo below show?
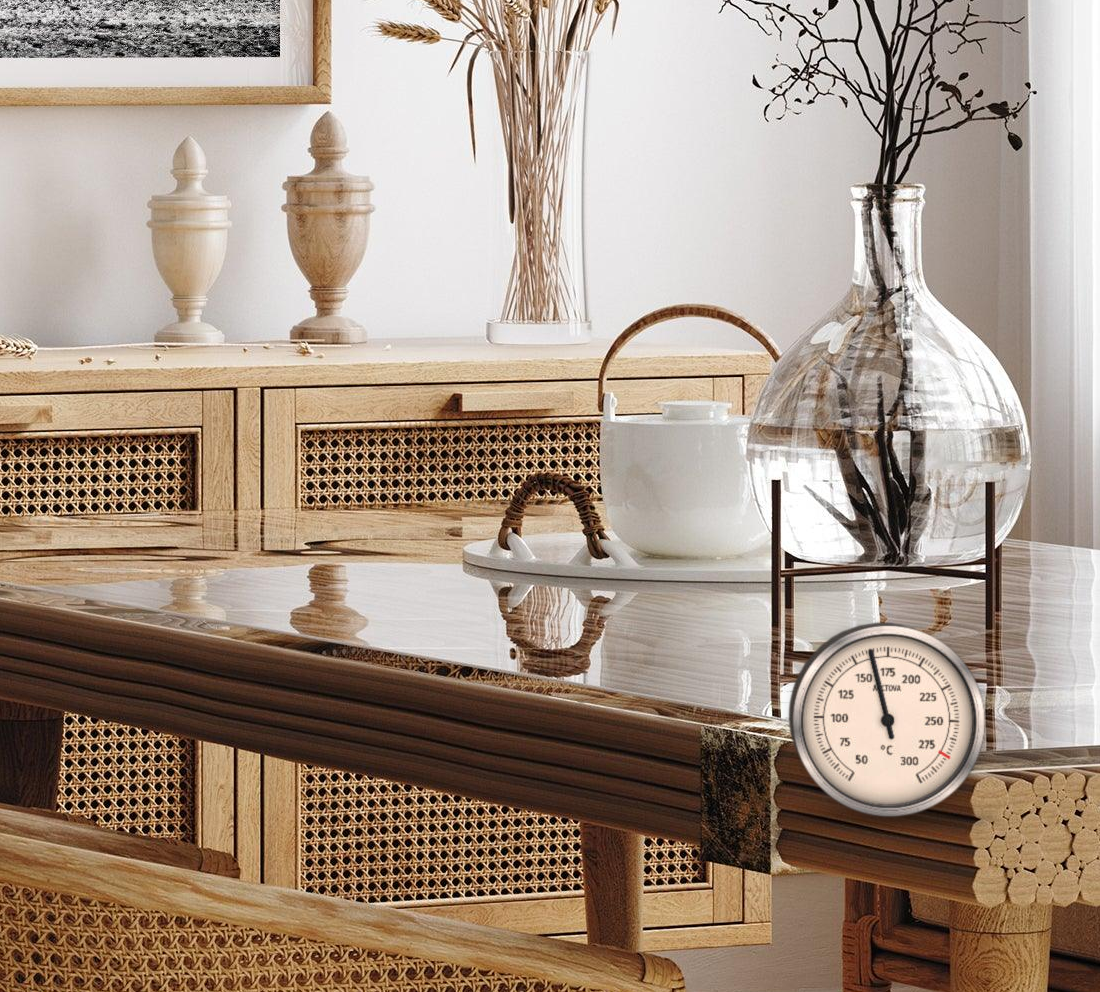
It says value=162.5 unit=°C
